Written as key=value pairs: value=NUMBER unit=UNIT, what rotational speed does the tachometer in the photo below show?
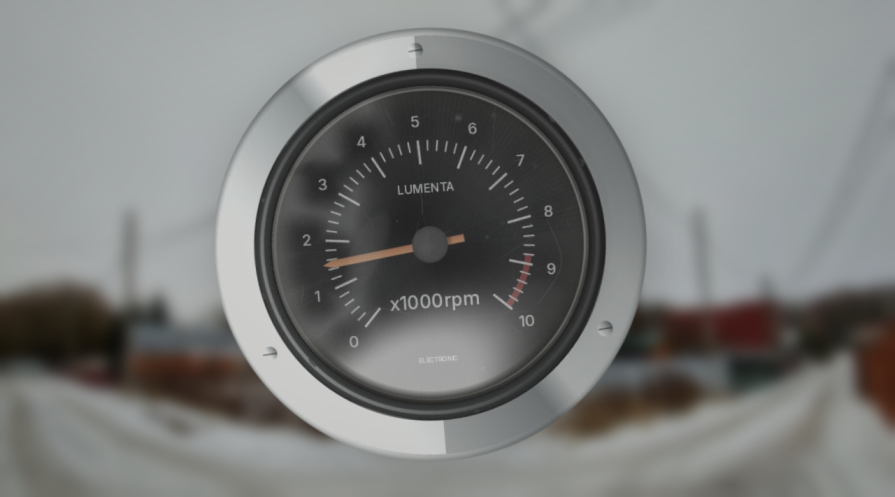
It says value=1500 unit=rpm
